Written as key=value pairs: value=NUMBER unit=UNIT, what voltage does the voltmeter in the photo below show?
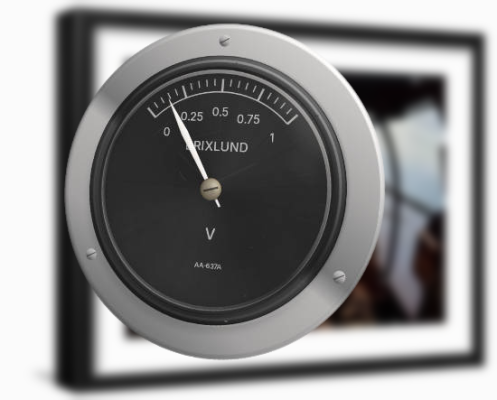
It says value=0.15 unit=V
